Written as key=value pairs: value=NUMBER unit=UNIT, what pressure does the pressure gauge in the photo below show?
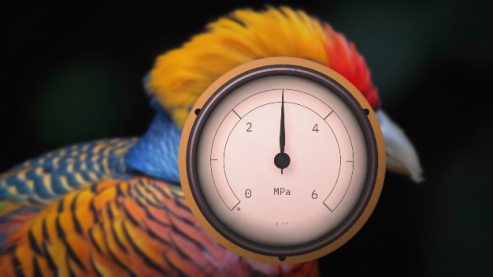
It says value=3 unit=MPa
